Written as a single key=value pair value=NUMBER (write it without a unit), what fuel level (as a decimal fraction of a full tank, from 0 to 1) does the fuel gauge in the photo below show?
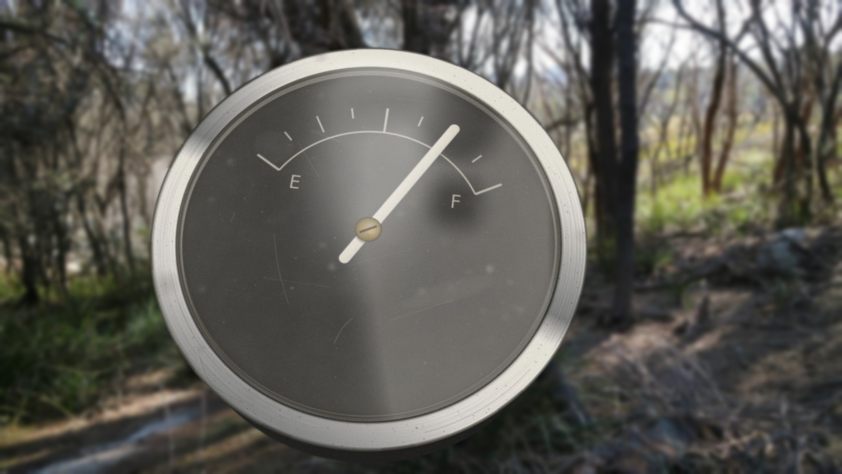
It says value=0.75
